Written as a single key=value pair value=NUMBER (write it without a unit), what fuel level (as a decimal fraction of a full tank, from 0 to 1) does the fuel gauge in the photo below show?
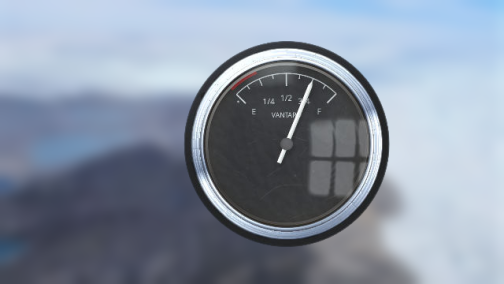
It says value=0.75
